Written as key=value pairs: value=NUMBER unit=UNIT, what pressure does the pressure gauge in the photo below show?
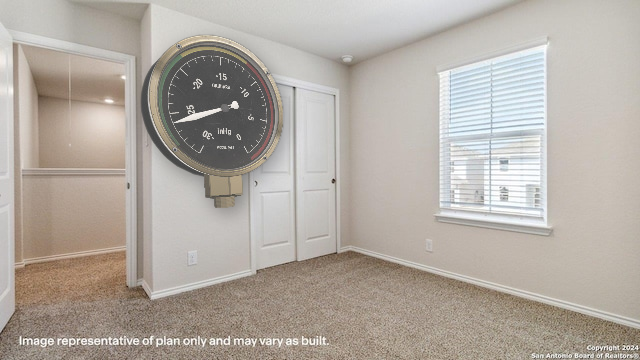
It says value=-26 unit=inHg
